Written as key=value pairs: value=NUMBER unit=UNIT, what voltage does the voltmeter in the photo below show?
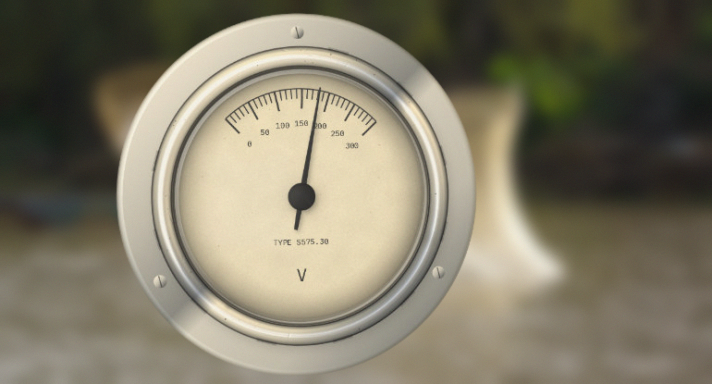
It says value=180 unit=V
